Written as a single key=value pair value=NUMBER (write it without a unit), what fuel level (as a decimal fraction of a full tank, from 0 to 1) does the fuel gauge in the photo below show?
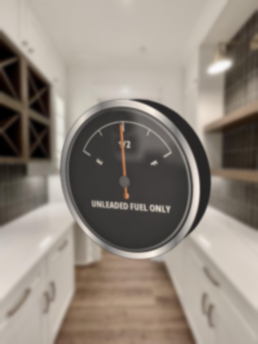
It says value=0.5
